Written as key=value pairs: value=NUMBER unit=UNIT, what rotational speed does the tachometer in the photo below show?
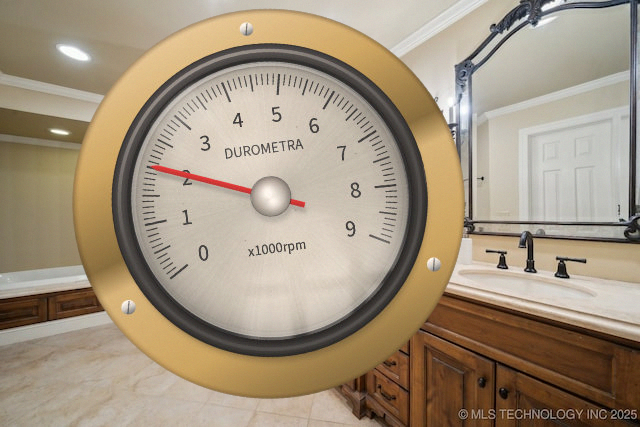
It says value=2000 unit=rpm
